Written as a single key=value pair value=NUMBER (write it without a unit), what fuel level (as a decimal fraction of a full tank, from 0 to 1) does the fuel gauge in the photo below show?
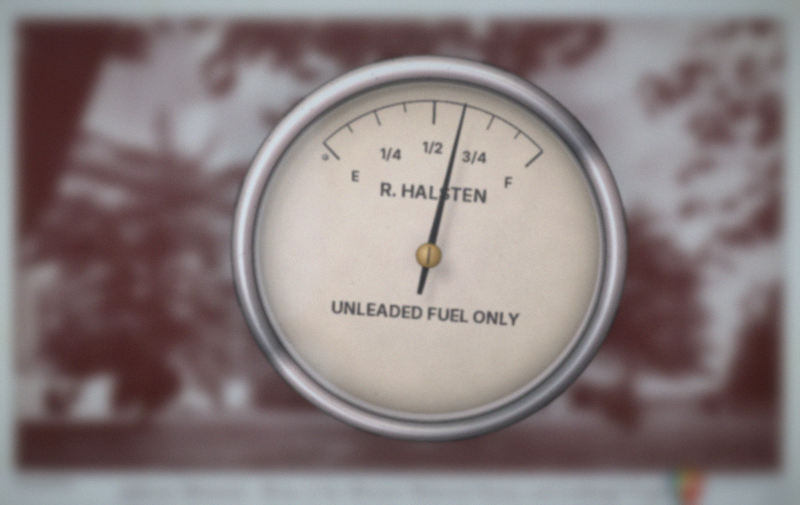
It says value=0.625
